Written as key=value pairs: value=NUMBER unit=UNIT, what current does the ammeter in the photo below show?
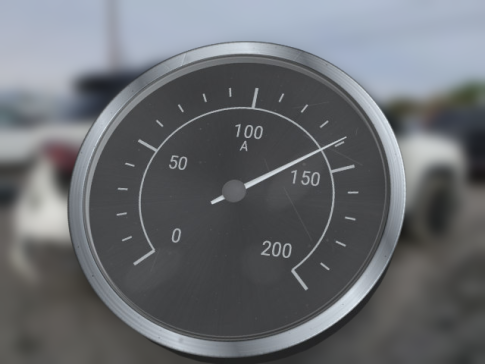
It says value=140 unit=A
